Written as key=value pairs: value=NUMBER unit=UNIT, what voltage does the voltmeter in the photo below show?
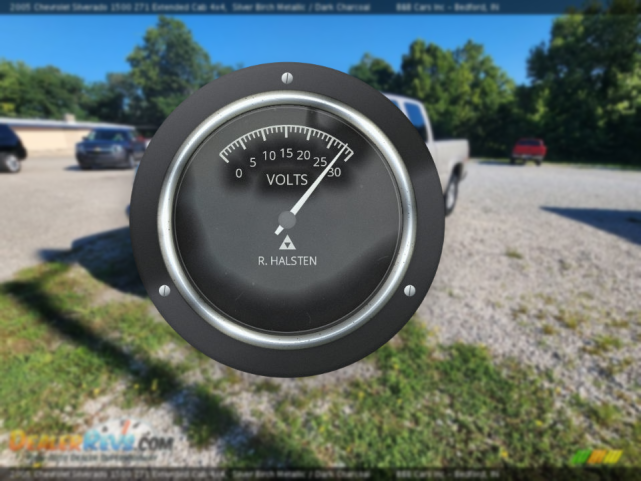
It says value=28 unit=V
